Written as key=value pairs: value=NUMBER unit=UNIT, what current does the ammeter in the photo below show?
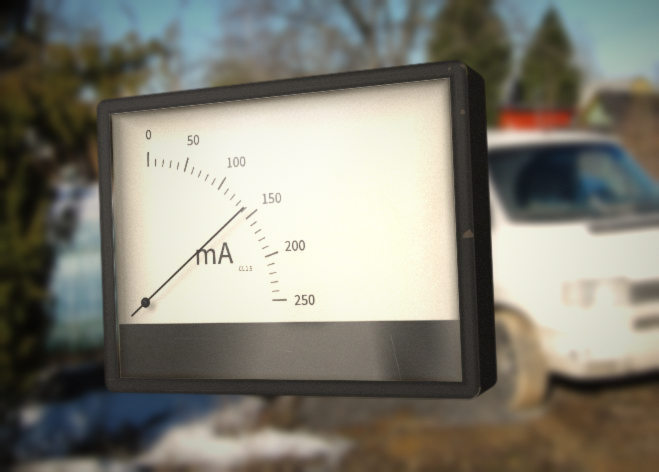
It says value=140 unit=mA
